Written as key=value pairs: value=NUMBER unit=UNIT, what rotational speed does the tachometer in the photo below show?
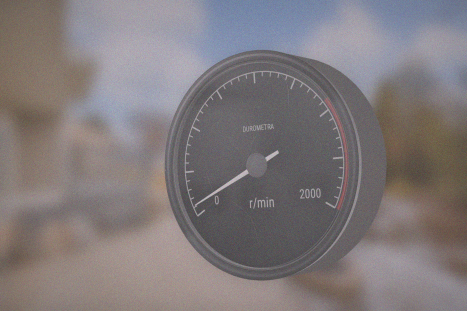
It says value=50 unit=rpm
